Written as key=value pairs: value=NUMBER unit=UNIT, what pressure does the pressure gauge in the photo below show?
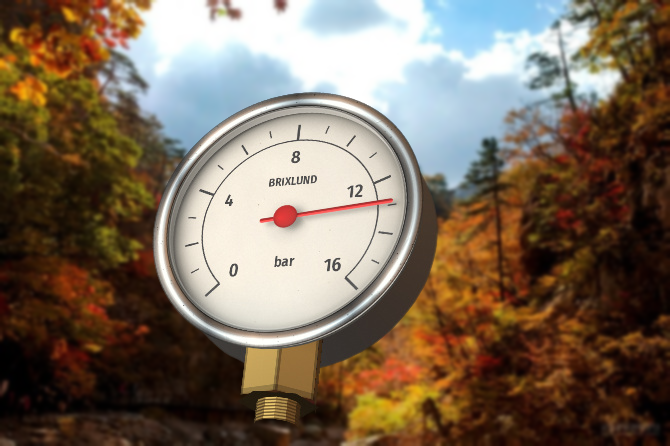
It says value=13 unit=bar
